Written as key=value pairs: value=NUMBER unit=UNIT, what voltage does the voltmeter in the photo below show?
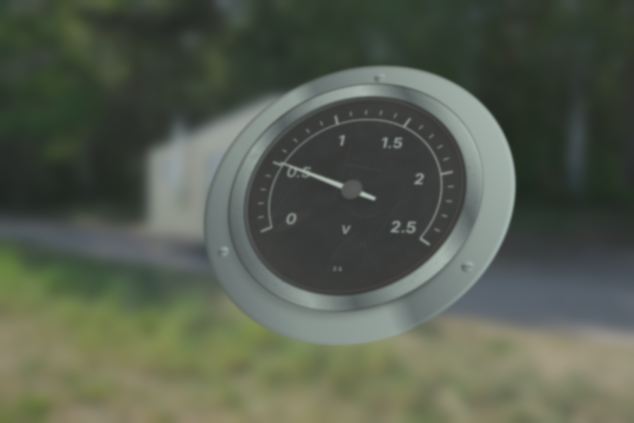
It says value=0.5 unit=V
